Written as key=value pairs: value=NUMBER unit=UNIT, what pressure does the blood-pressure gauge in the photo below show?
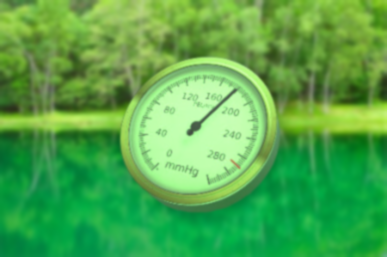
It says value=180 unit=mmHg
